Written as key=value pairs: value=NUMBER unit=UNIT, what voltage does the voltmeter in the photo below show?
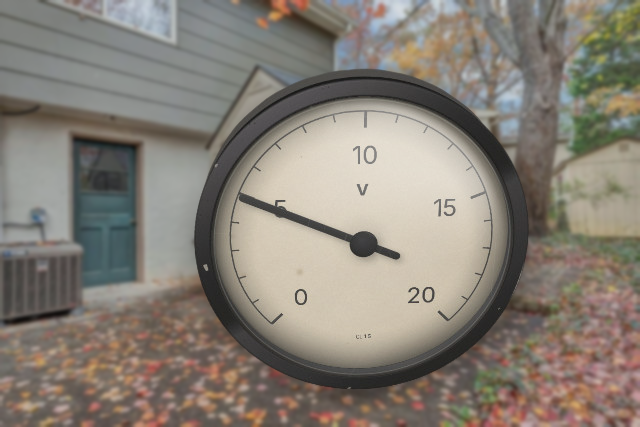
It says value=5 unit=V
